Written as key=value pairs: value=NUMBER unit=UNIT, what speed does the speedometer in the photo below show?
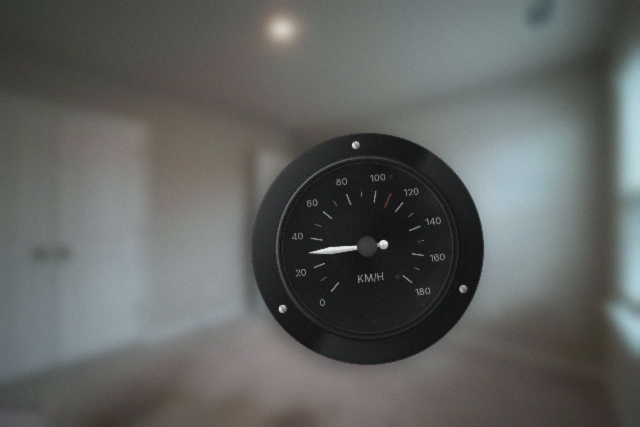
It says value=30 unit=km/h
